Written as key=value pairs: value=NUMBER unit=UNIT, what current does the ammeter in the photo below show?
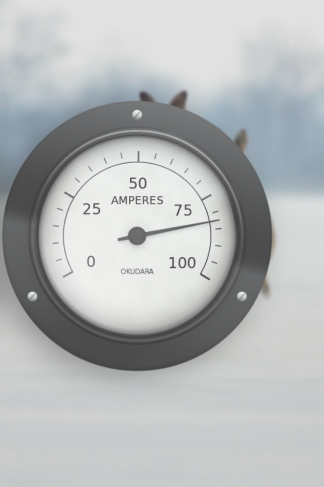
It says value=82.5 unit=A
